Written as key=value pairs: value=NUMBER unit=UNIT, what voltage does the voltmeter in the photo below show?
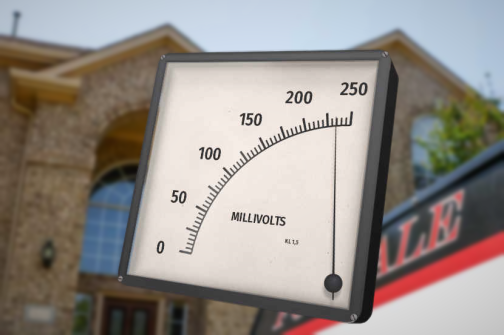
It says value=235 unit=mV
